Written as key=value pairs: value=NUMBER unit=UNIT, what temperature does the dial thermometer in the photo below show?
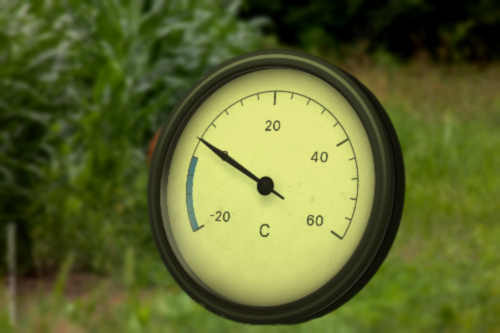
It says value=0 unit=°C
